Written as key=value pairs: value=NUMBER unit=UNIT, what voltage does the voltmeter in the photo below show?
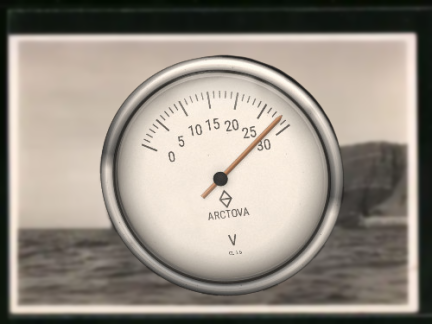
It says value=28 unit=V
